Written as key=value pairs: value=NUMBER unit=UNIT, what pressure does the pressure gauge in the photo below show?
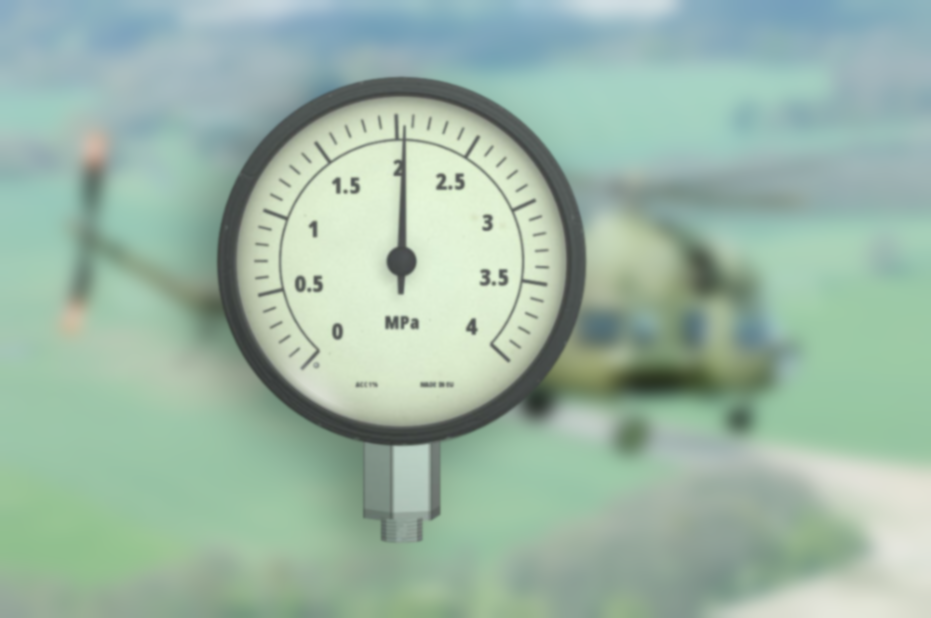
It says value=2.05 unit=MPa
